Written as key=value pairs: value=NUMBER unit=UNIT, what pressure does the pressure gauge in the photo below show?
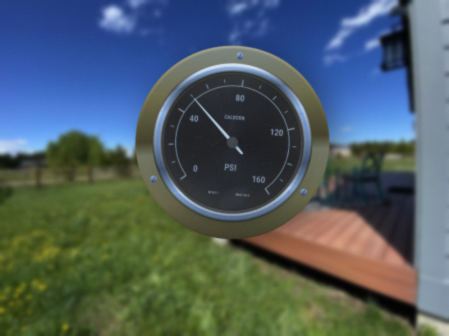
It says value=50 unit=psi
